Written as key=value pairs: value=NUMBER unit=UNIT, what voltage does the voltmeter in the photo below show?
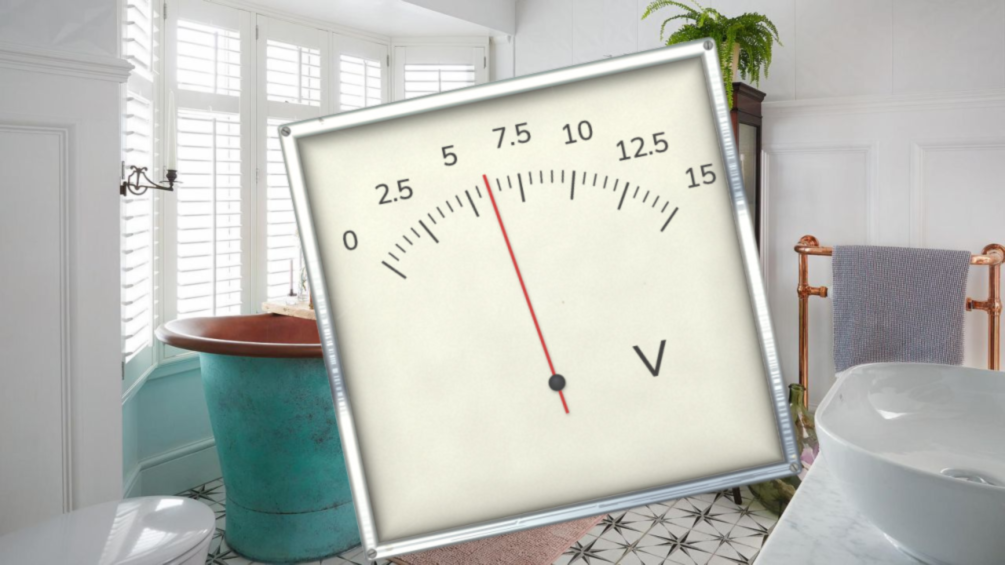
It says value=6 unit=V
